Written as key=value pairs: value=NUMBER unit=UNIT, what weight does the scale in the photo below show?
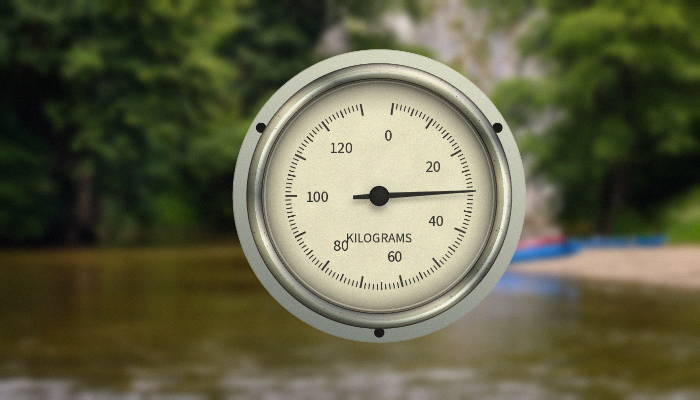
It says value=30 unit=kg
